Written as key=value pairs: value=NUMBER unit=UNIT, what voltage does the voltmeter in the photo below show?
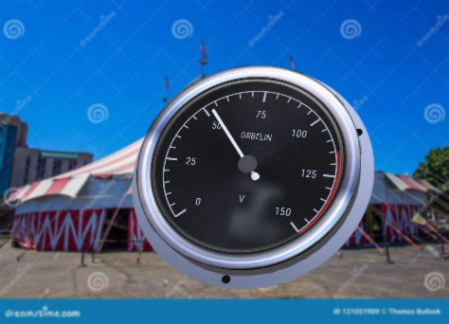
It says value=52.5 unit=V
